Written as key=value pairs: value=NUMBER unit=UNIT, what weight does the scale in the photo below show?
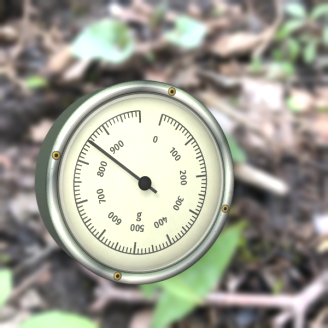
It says value=850 unit=g
